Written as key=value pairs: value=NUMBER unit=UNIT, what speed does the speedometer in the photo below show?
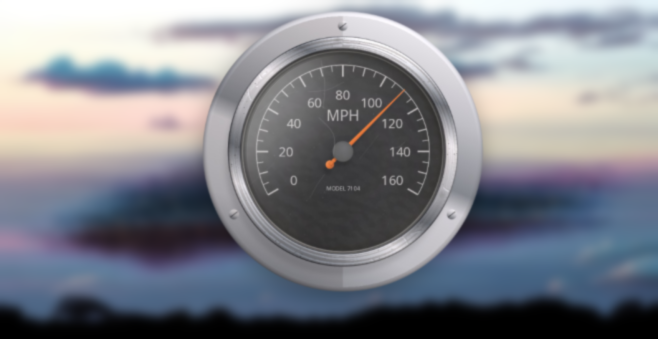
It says value=110 unit=mph
